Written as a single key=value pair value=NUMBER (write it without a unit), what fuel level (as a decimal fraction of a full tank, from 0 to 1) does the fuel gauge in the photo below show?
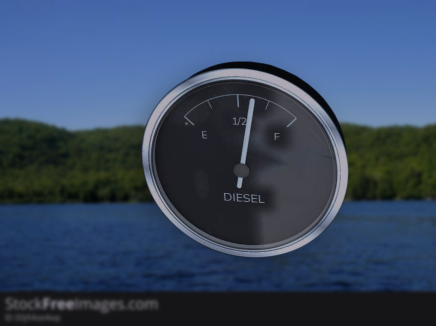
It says value=0.625
